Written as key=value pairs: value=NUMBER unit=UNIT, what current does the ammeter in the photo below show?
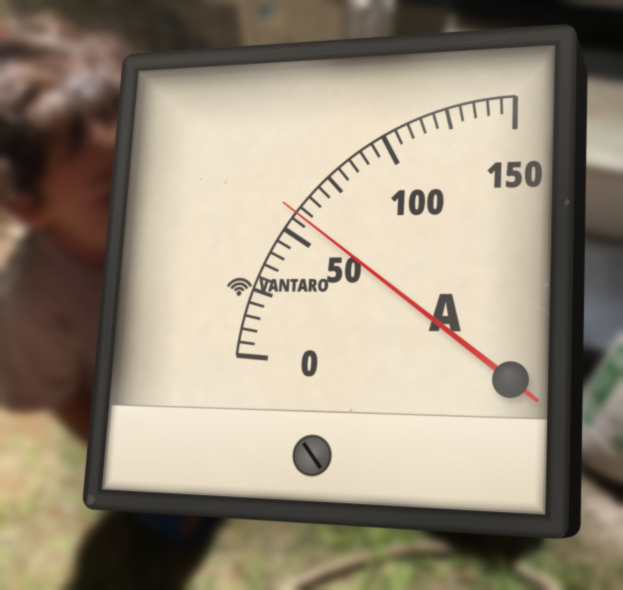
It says value=57.5 unit=A
